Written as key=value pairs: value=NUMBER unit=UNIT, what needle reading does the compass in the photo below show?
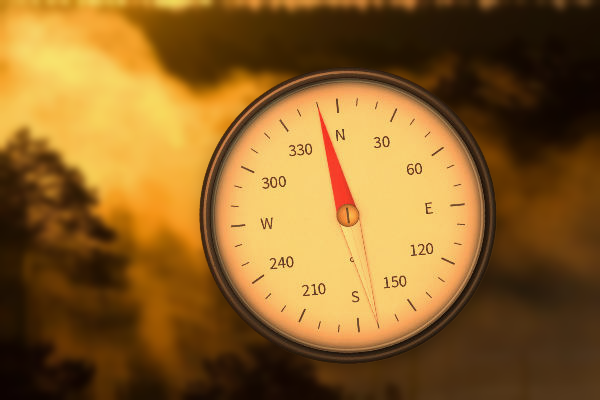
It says value=350 unit=°
